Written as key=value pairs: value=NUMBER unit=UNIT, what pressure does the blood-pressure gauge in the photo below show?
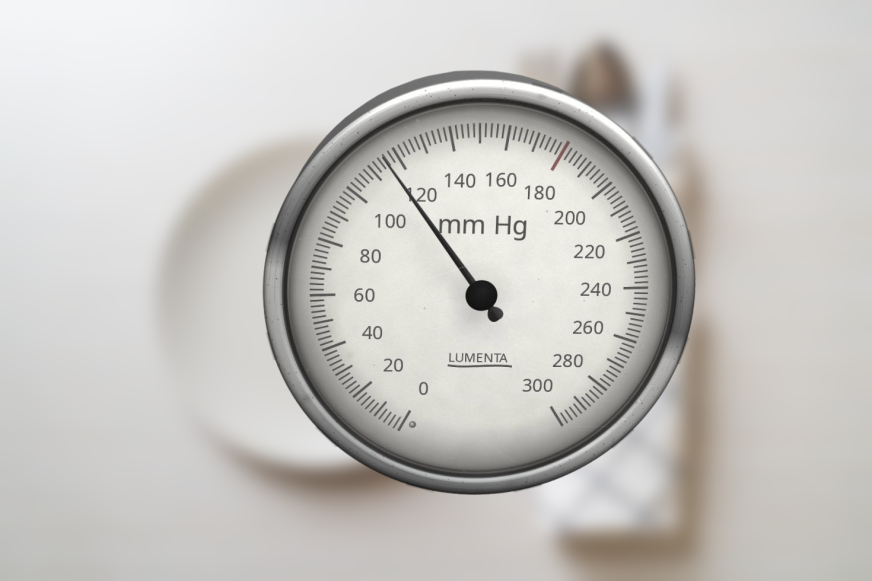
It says value=116 unit=mmHg
